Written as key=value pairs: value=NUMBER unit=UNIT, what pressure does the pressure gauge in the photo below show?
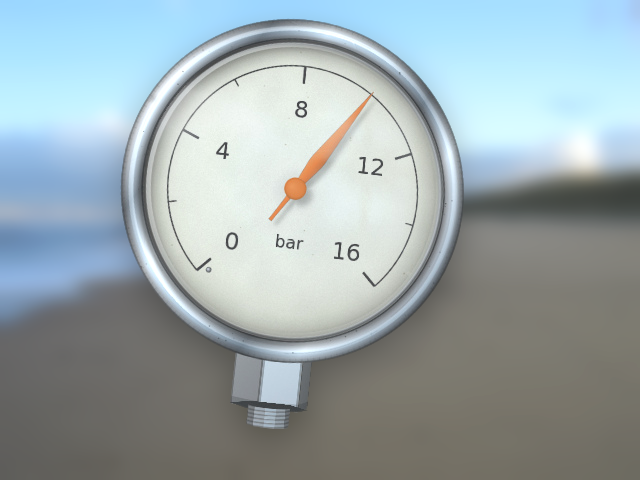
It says value=10 unit=bar
